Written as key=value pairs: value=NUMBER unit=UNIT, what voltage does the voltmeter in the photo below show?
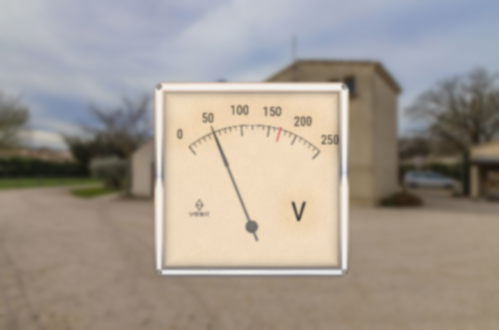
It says value=50 unit=V
